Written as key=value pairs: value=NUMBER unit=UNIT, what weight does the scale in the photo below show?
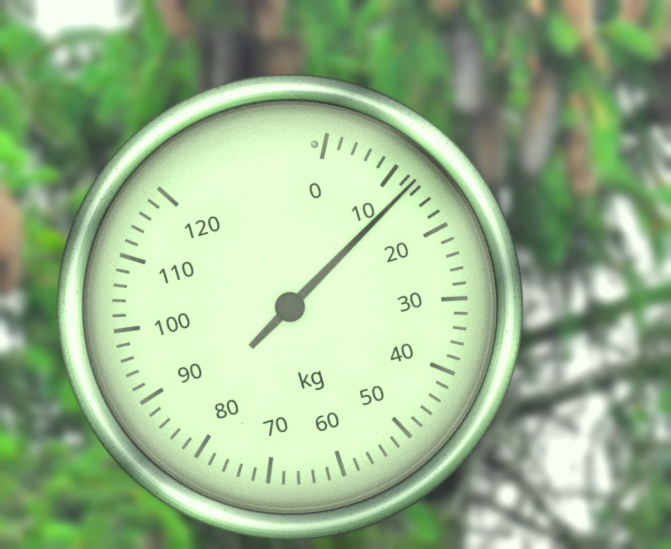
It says value=13 unit=kg
